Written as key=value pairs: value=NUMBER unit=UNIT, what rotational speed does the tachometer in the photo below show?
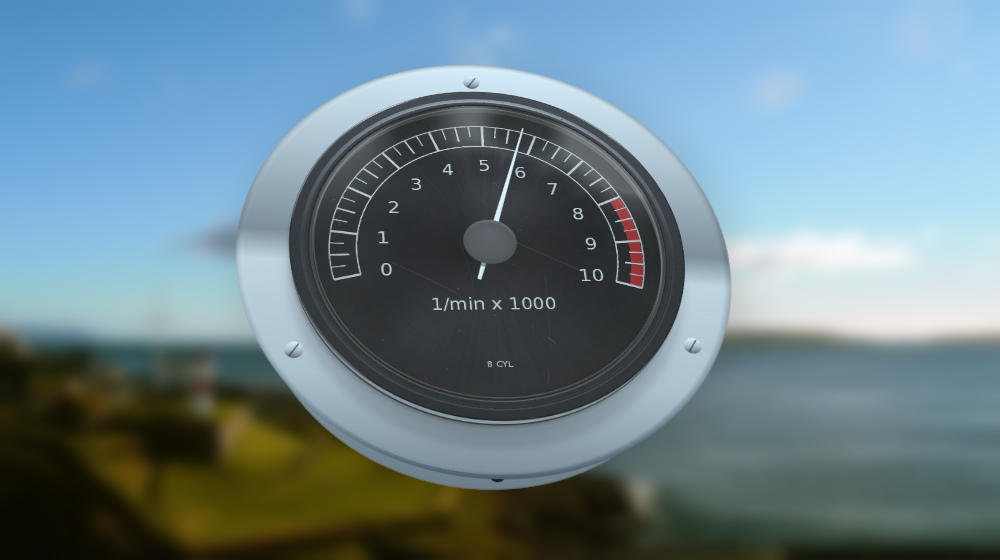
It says value=5750 unit=rpm
